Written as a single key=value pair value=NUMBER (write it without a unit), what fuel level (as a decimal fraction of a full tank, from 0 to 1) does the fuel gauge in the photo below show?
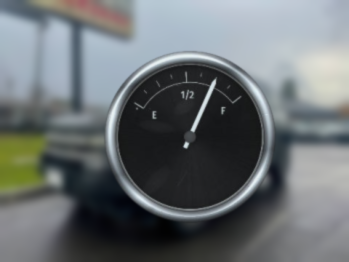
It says value=0.75
